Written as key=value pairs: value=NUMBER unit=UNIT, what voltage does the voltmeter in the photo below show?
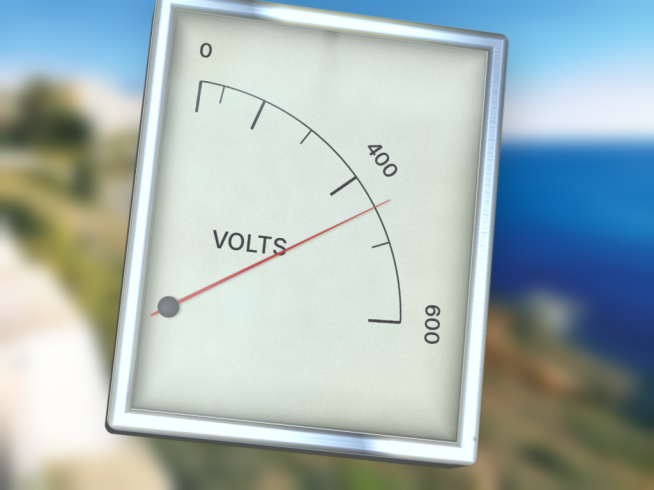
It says value=450 unit=V
